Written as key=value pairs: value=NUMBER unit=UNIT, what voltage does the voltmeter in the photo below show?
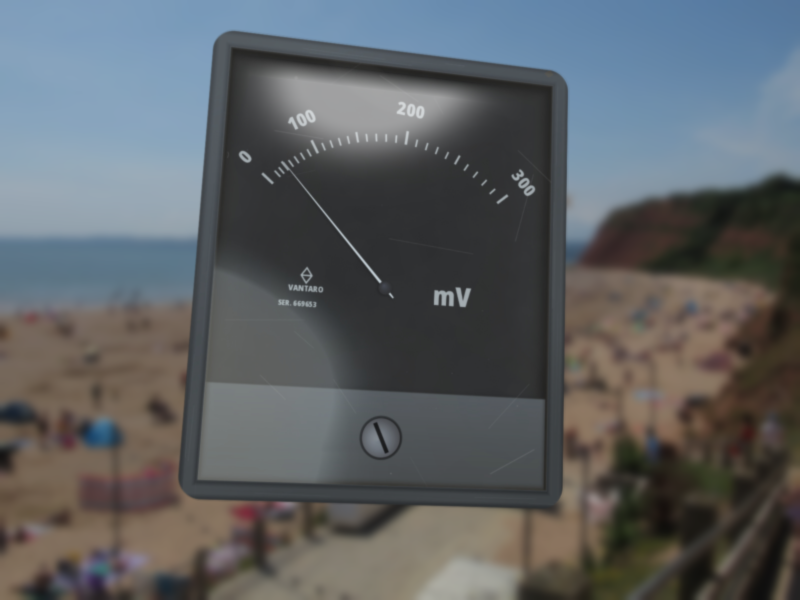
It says value=50 unit=mV
